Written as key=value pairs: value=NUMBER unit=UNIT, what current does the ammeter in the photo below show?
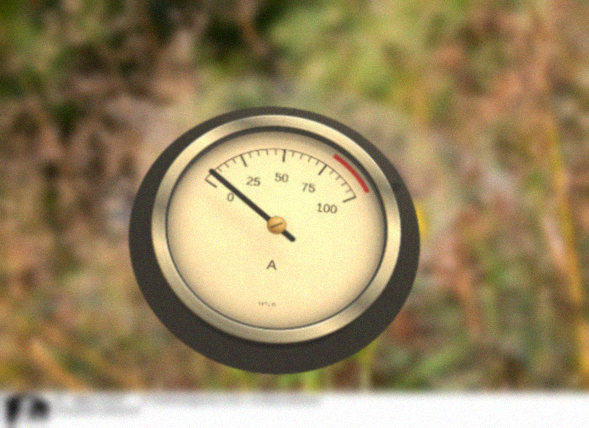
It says value=5 unit=A
